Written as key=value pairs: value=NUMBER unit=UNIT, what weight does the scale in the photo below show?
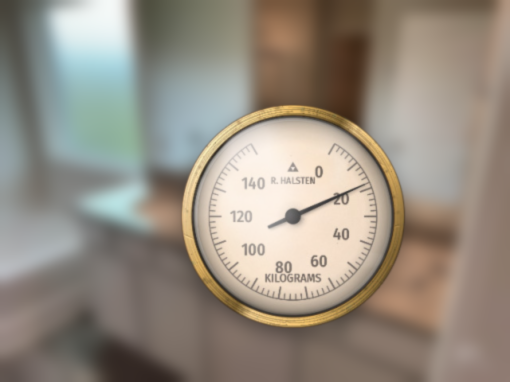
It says value=18 unit=kg
